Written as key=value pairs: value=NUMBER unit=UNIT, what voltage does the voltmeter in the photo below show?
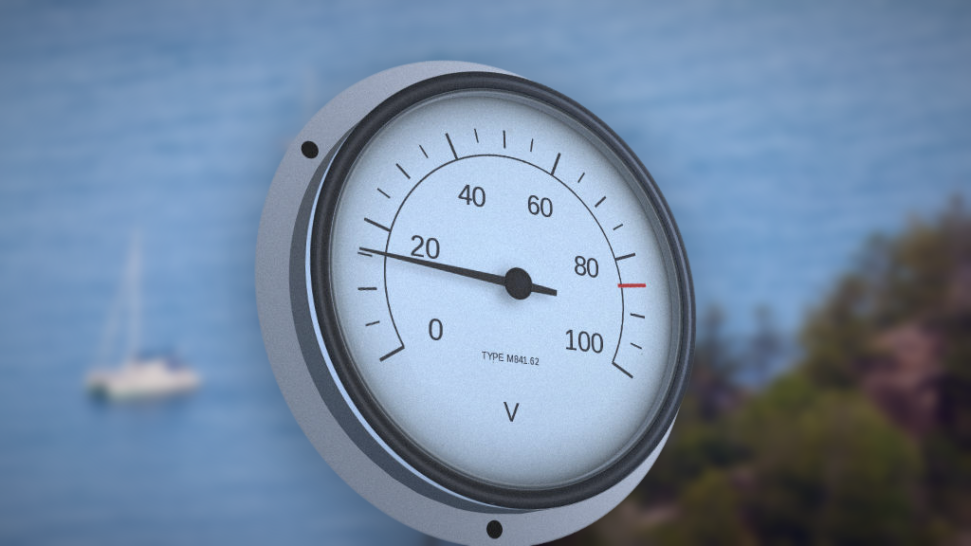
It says value=15 unit=V
